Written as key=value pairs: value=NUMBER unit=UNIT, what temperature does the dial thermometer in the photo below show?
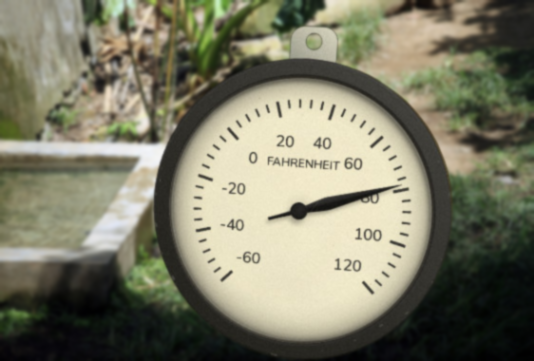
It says value=78 unit=°F
